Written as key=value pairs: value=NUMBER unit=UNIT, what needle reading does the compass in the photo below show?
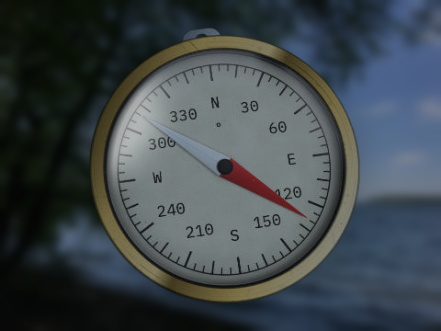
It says value=130 unit=°
